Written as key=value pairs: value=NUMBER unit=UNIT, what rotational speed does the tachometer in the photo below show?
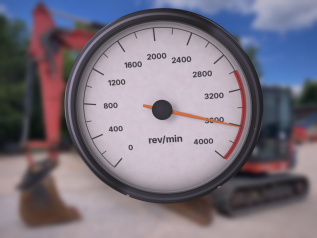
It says value=3600 unit=rpm
